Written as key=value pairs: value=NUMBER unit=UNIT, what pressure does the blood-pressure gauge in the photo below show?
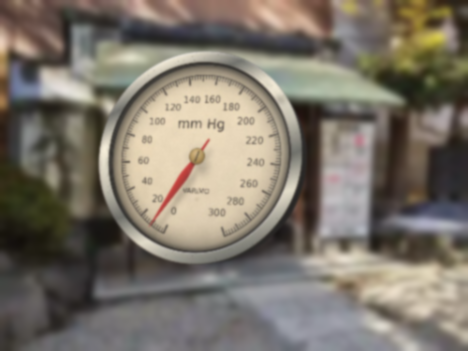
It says value=10 unit=mmHg
